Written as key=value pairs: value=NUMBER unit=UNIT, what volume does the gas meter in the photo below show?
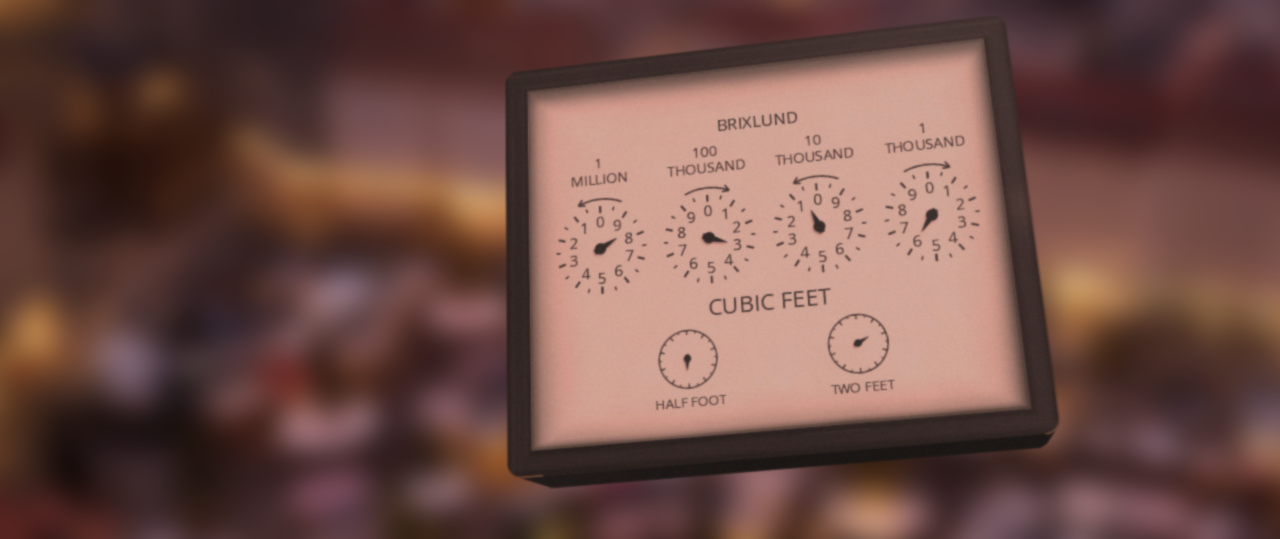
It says value=830600 unit=ft³
